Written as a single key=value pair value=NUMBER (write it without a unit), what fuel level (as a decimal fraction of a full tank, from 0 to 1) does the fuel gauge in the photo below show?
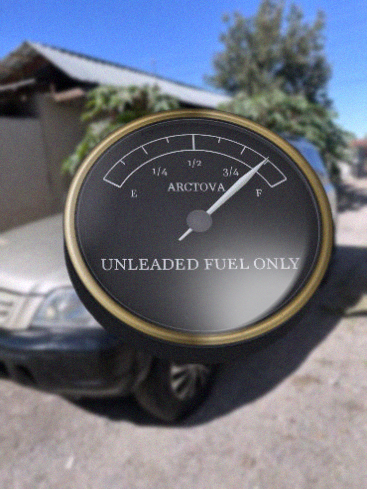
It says value=0.875
